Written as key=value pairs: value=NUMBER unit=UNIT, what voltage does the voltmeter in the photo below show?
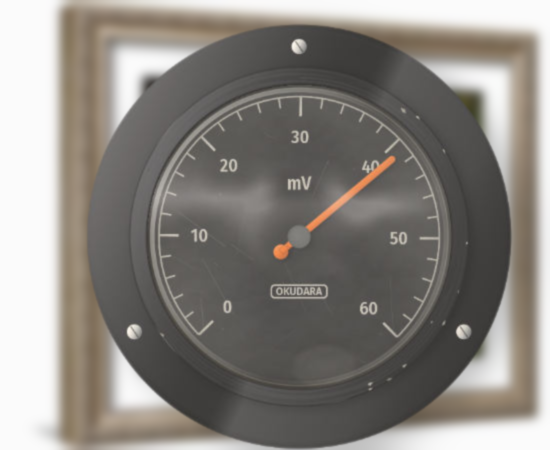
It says value=41 unit=mV
